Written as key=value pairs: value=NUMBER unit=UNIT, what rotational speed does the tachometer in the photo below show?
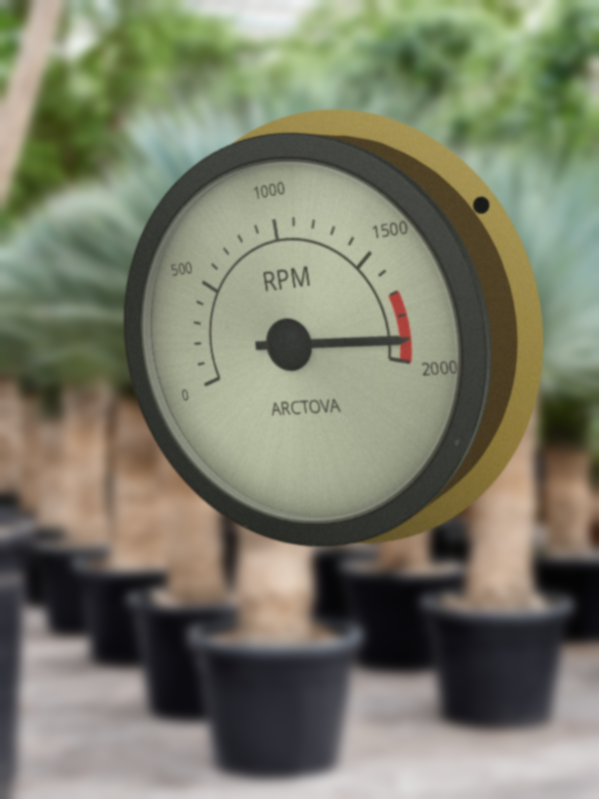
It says value=1900 unit=rpm
